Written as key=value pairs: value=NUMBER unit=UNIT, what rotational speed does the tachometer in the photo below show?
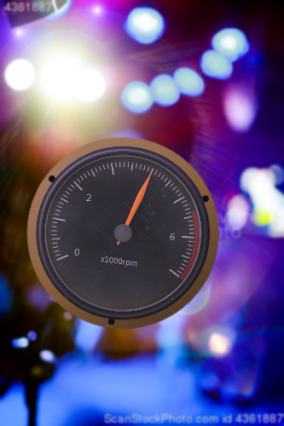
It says value=4000 unit=rpm
